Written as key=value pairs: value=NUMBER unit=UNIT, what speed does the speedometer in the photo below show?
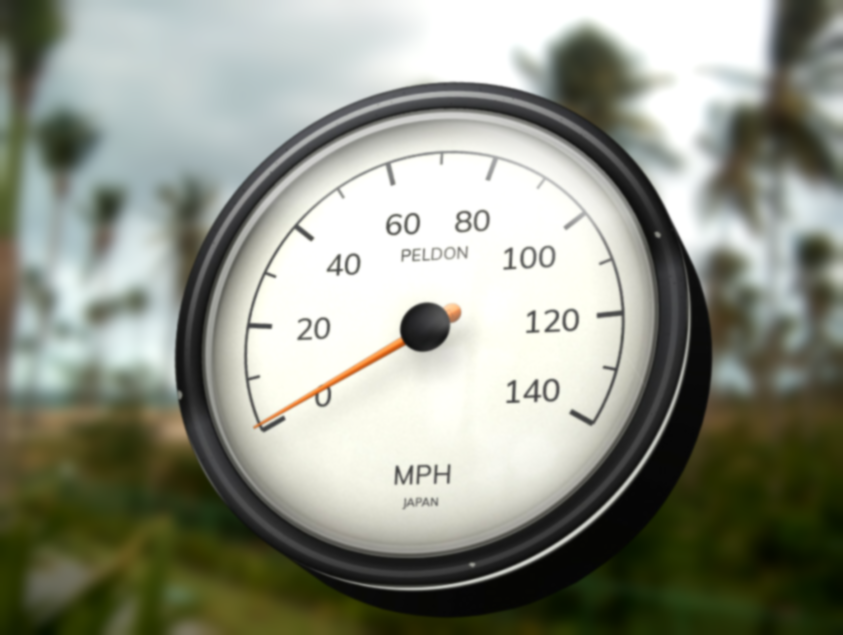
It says value=0 unit=mph
